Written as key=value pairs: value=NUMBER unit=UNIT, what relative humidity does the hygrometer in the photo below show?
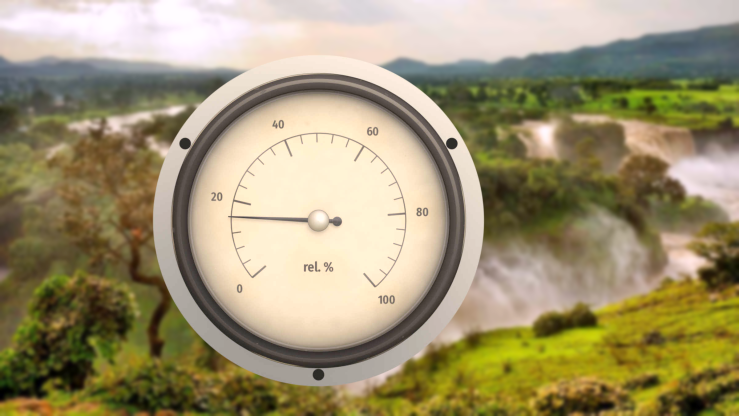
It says value=16 unit=%
